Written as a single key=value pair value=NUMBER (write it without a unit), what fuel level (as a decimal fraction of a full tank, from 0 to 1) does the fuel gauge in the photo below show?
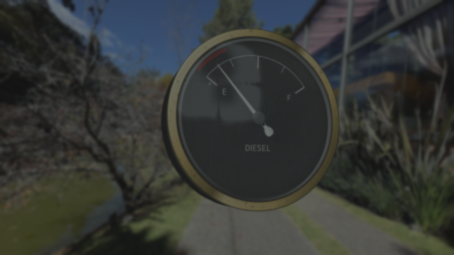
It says value=0.125
